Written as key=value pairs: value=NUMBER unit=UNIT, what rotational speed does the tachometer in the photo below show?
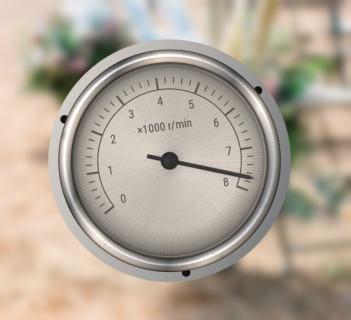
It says value=7700 unit=rpm
